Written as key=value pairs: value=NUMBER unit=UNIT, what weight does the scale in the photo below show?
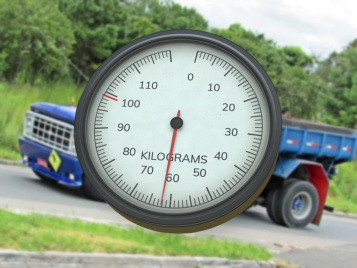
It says value=62 unit=kg
